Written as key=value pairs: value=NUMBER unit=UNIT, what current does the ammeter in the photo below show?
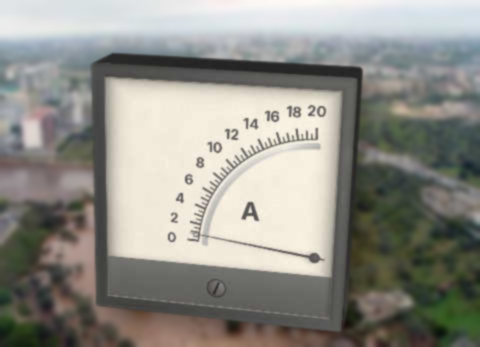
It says value=1 unit=A
